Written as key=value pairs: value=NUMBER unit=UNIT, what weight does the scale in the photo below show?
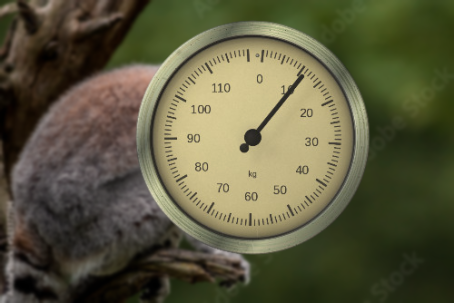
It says value=11 unit=kg
